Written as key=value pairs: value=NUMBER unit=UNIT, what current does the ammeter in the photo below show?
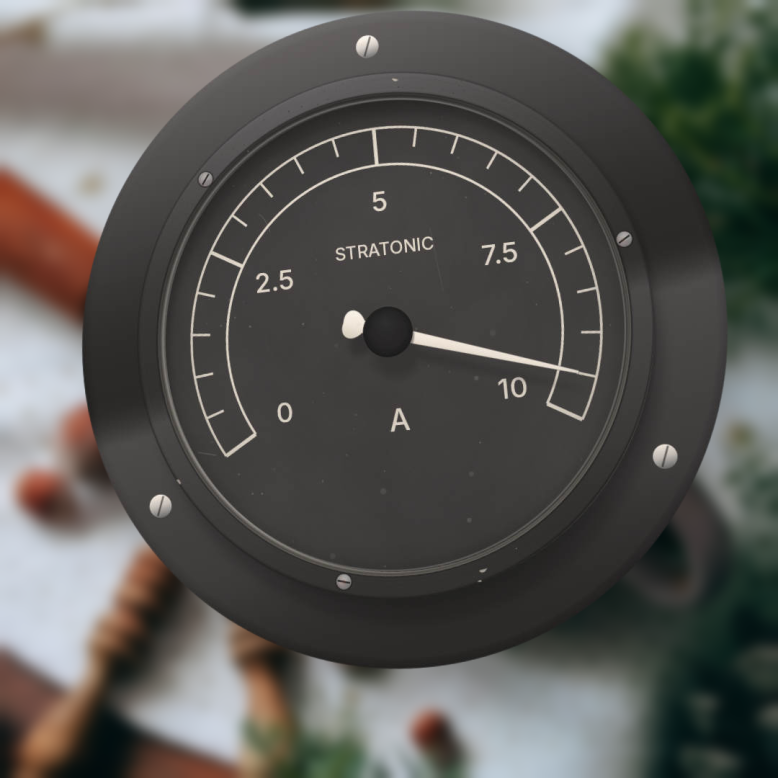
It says value=9.5 unit=A
